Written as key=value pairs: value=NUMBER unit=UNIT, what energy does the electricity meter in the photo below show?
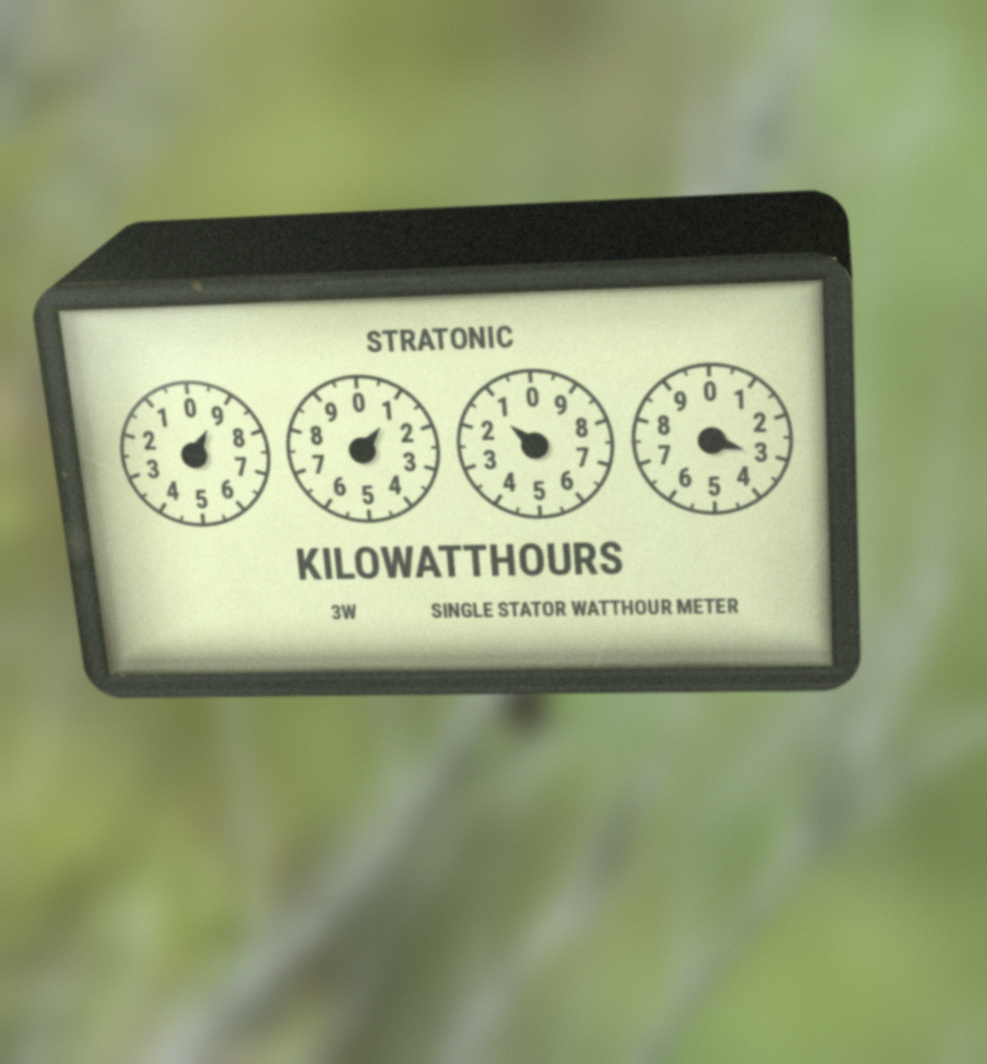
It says value=9113 unit=kWh
